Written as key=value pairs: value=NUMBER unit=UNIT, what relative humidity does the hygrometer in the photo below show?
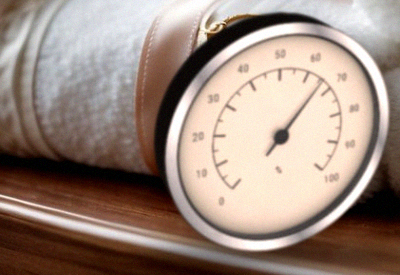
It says value=65 unit=%
